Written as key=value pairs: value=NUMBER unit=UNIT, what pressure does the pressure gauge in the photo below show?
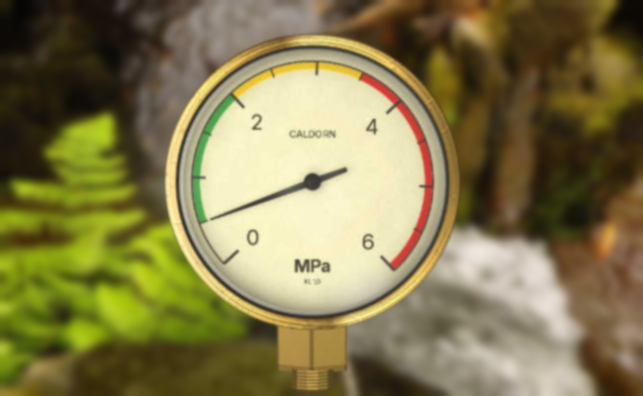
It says value=0.5 unit=MPa
